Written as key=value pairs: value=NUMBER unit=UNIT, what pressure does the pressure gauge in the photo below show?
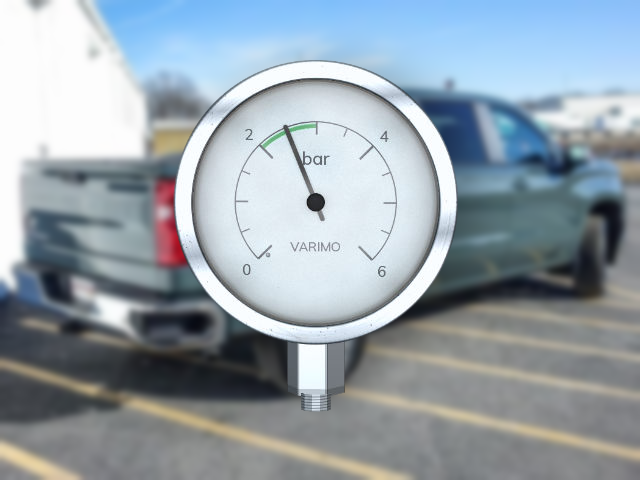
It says value=2.5 unit=bar
